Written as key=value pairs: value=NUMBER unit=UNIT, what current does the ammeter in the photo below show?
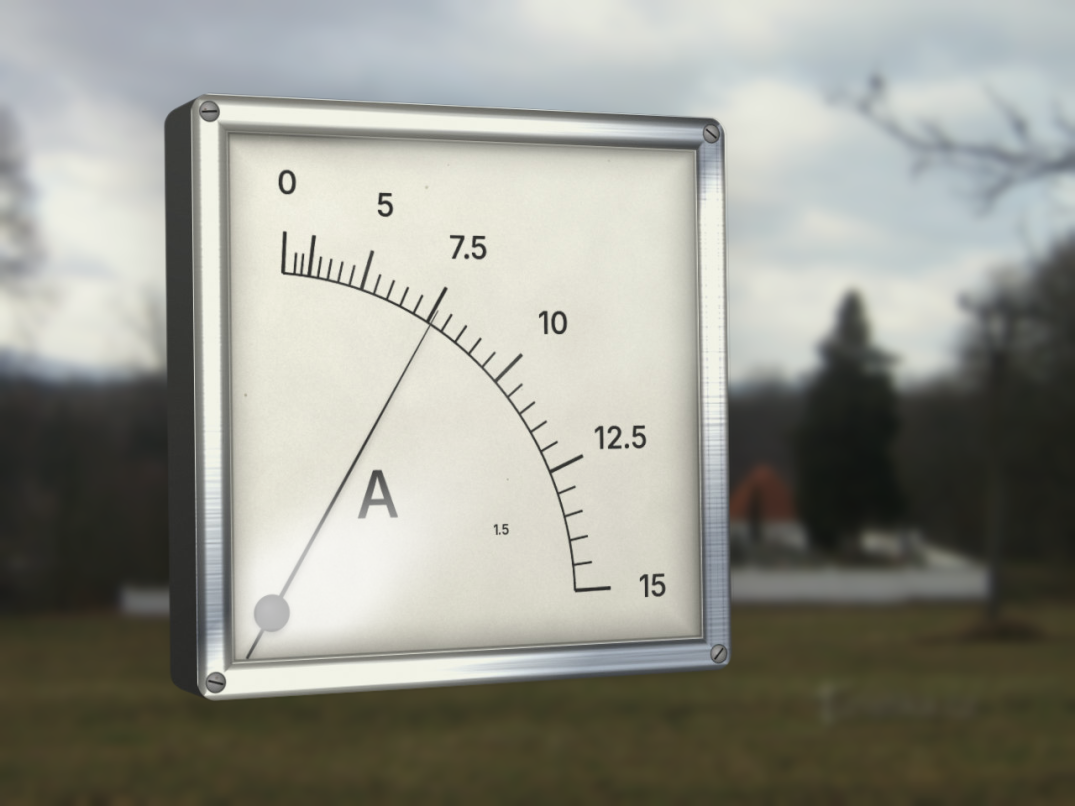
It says value=7.5 unit=A
